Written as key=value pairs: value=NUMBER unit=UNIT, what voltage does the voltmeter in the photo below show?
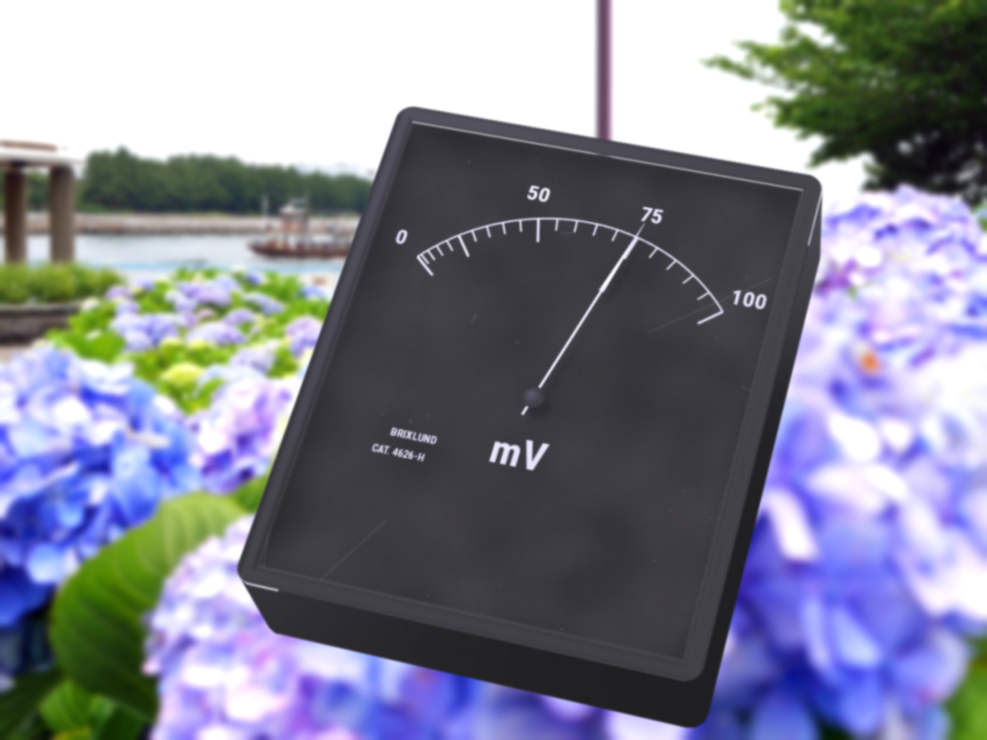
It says value=75 unit=mV
